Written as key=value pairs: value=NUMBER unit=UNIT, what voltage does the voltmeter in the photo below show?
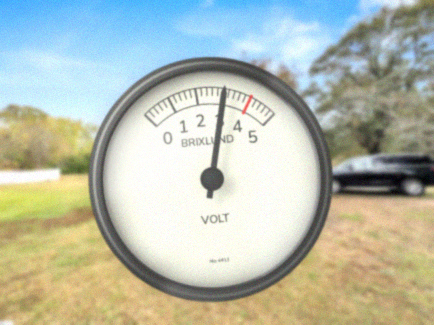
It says value=3 unit=V
